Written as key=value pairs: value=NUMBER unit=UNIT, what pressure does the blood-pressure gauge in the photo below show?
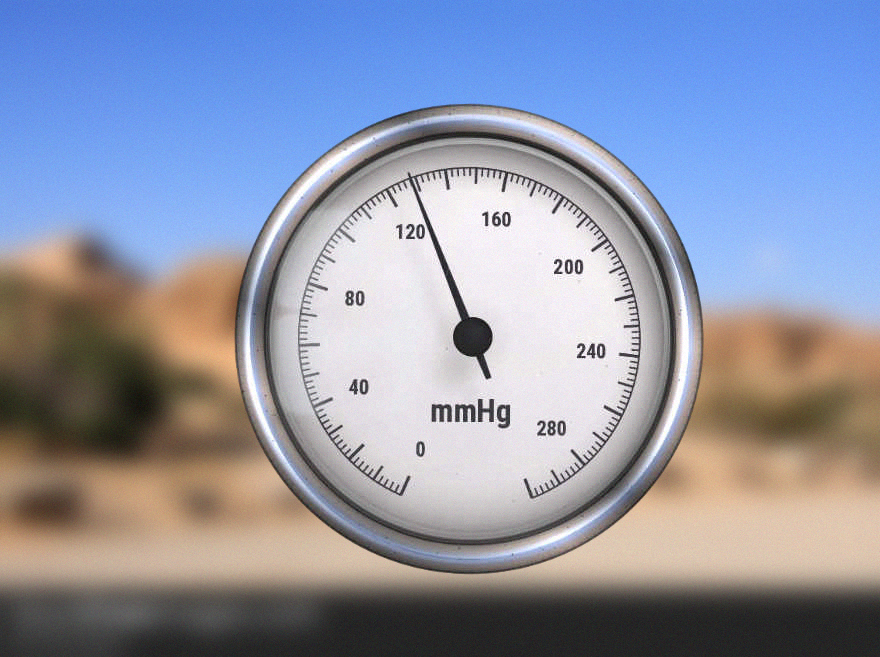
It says value=128 unit=mmHg
